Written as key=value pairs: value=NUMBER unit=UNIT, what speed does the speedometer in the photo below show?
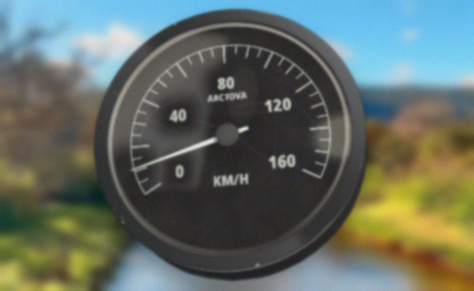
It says value=10 unit=km/h
